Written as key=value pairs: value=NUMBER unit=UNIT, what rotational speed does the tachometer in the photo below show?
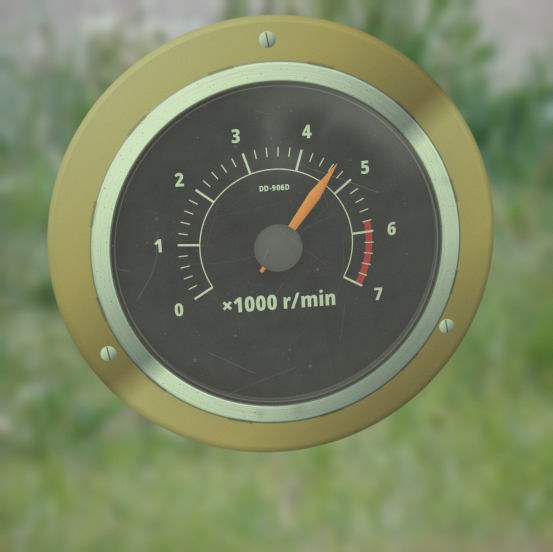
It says value=4600 unit=rpm
